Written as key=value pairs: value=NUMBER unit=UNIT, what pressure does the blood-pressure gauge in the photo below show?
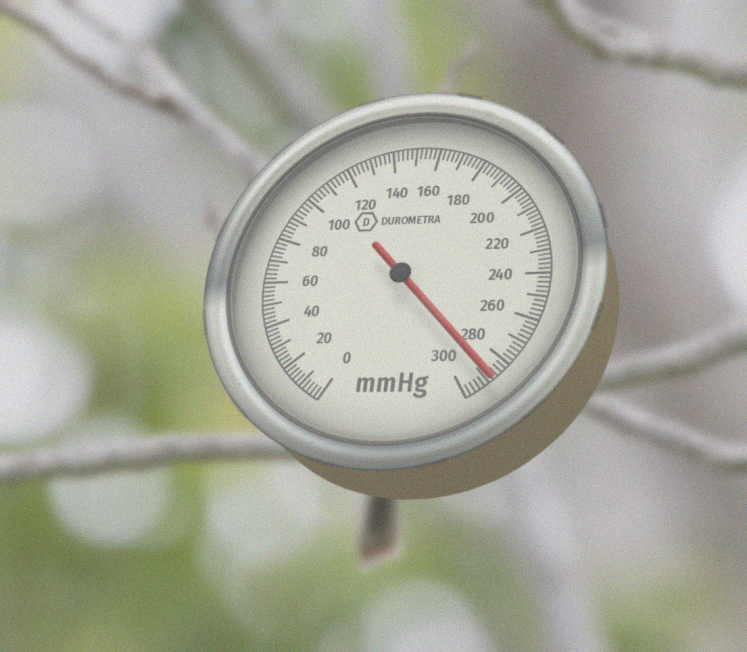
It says value=288 unit=mmHg
